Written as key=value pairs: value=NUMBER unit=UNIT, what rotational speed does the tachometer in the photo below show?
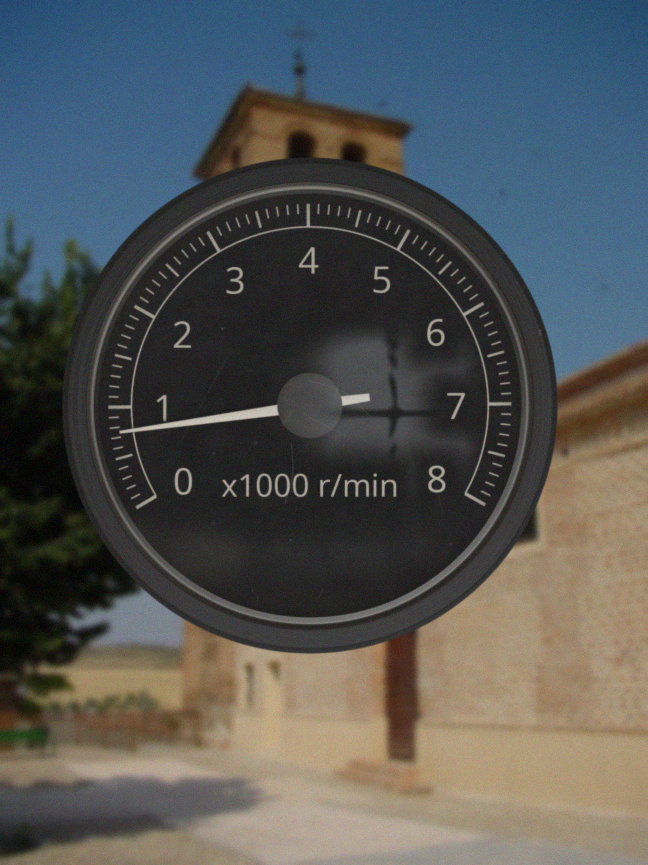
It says value=750 unit=rpm
